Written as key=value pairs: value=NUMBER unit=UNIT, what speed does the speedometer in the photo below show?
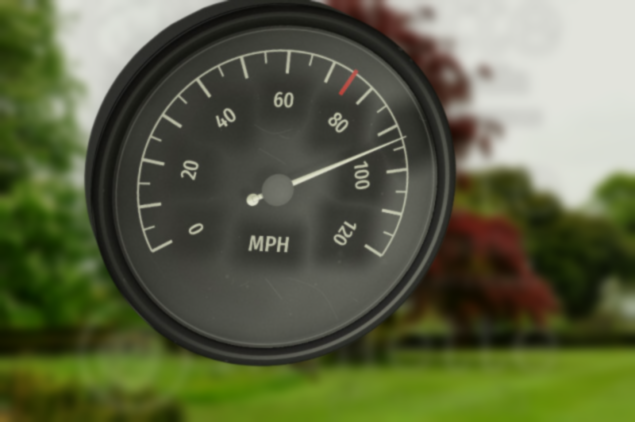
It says value=92.5 unit=mph
